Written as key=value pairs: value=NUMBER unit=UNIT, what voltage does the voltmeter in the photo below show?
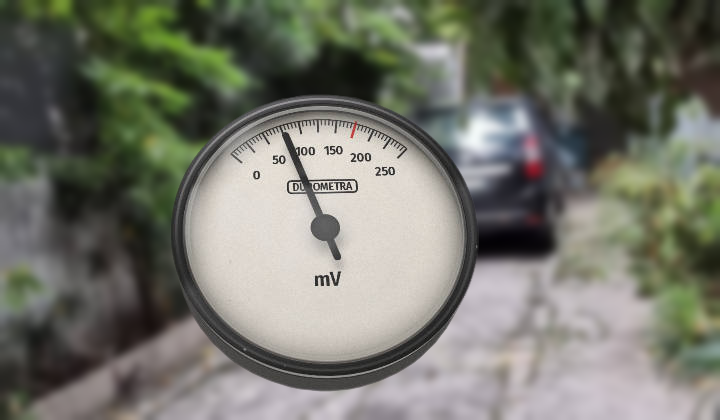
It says value=75 unit=mV
